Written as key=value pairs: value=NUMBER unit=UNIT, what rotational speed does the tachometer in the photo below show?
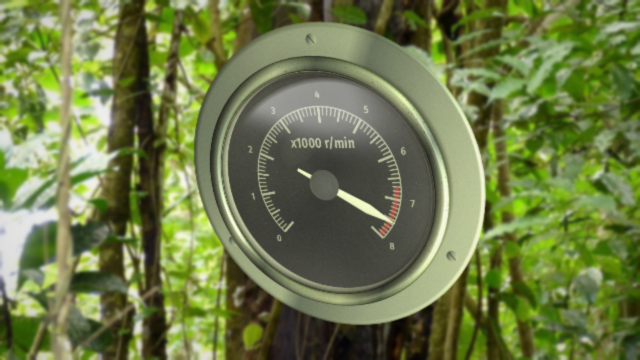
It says value=7500 unit=rpm
